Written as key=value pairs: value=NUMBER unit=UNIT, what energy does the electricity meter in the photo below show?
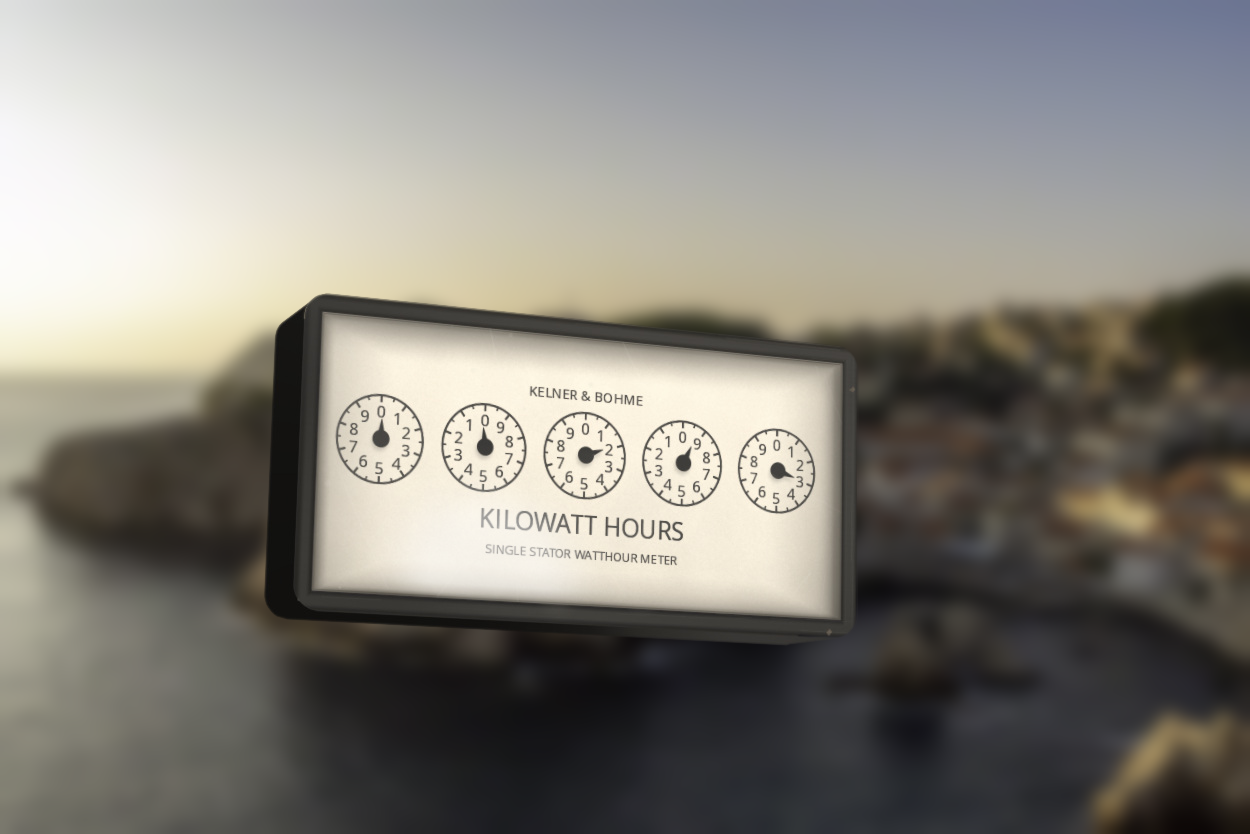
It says value=193 unit=kWh
